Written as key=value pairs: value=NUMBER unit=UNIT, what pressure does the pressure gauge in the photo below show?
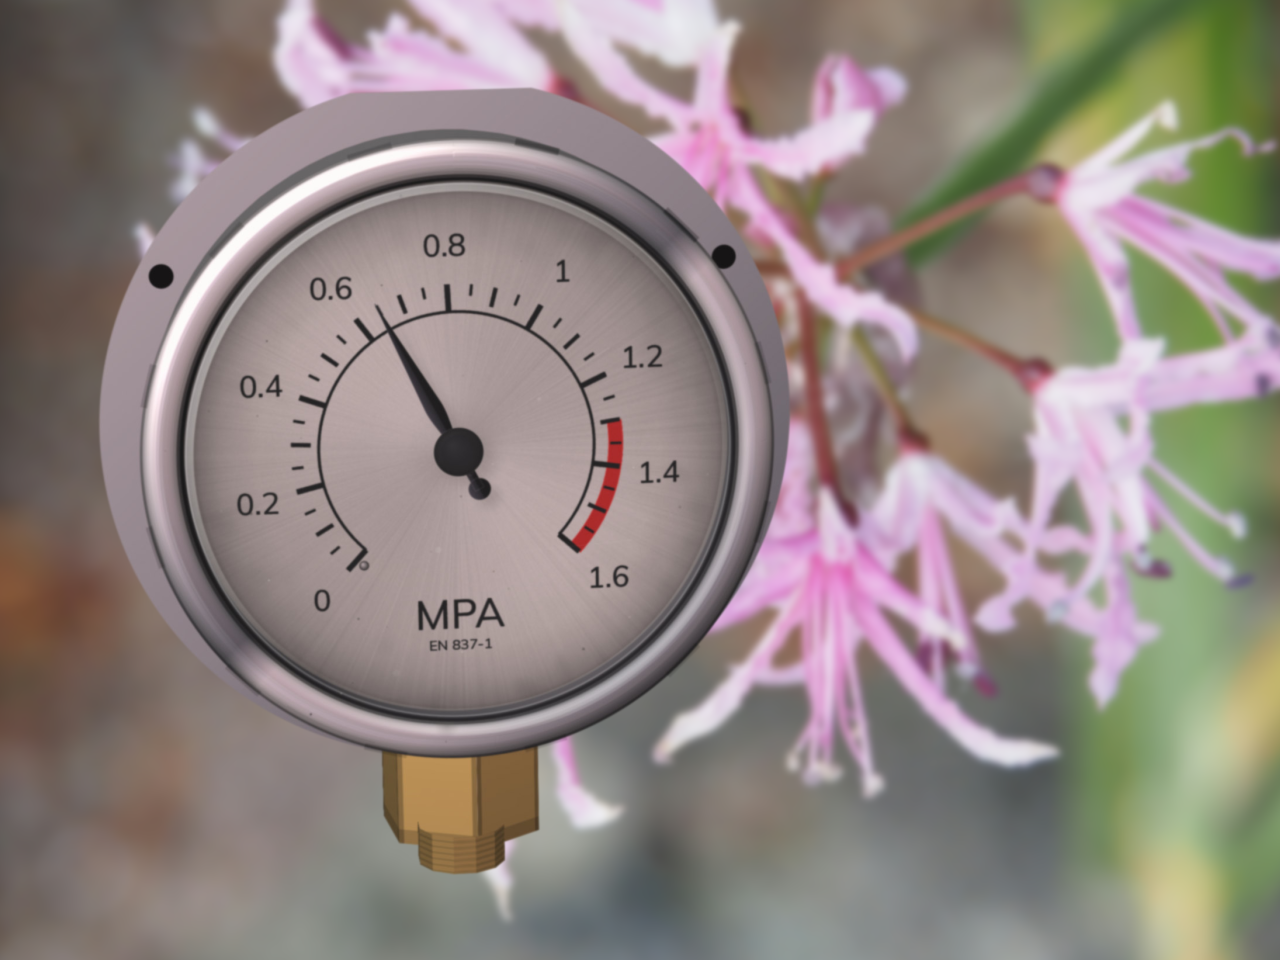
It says value=0.65 unit=MPa
